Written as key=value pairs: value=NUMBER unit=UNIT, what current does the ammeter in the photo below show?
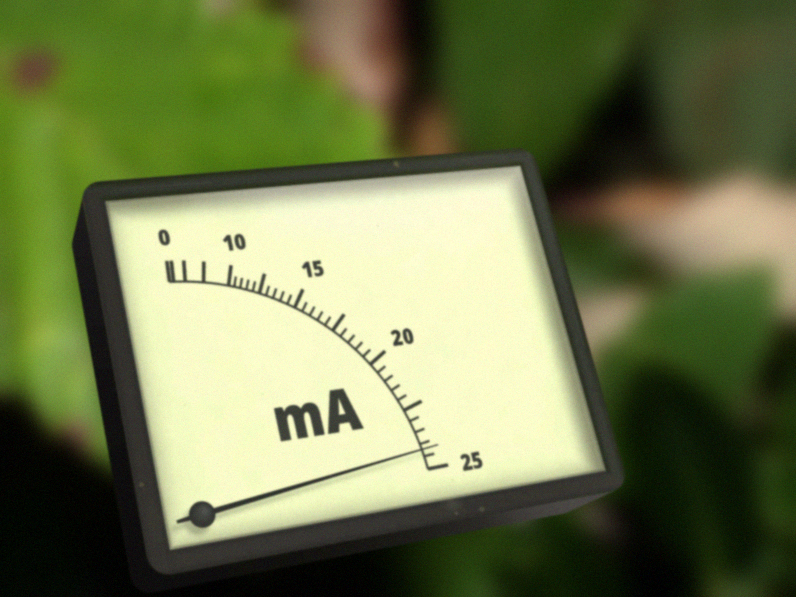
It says value=24.25 unit=mA
